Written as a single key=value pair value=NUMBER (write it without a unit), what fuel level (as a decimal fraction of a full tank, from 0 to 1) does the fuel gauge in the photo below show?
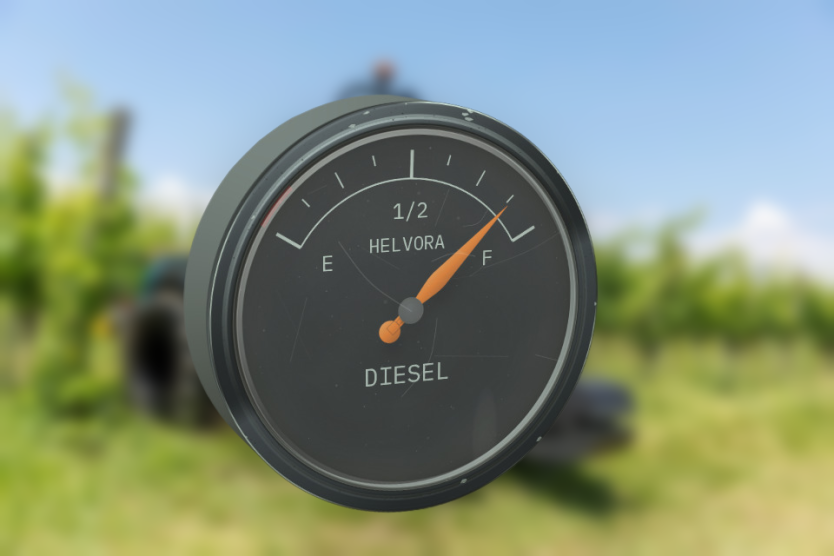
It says value=0.875
